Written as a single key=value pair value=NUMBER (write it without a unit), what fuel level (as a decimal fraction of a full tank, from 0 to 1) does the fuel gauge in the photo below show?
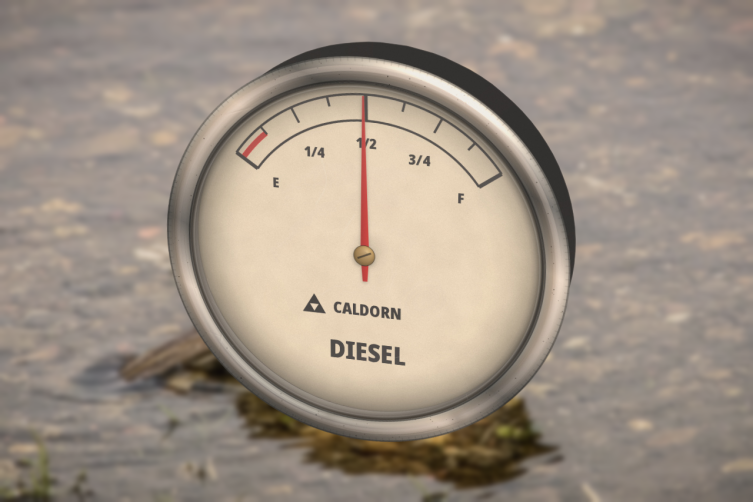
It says value=0.5
